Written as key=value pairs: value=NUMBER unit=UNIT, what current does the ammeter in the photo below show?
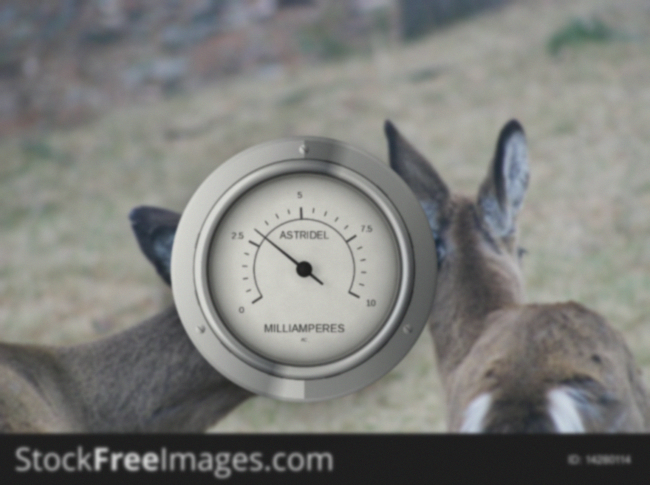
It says value=3 unit=mA
